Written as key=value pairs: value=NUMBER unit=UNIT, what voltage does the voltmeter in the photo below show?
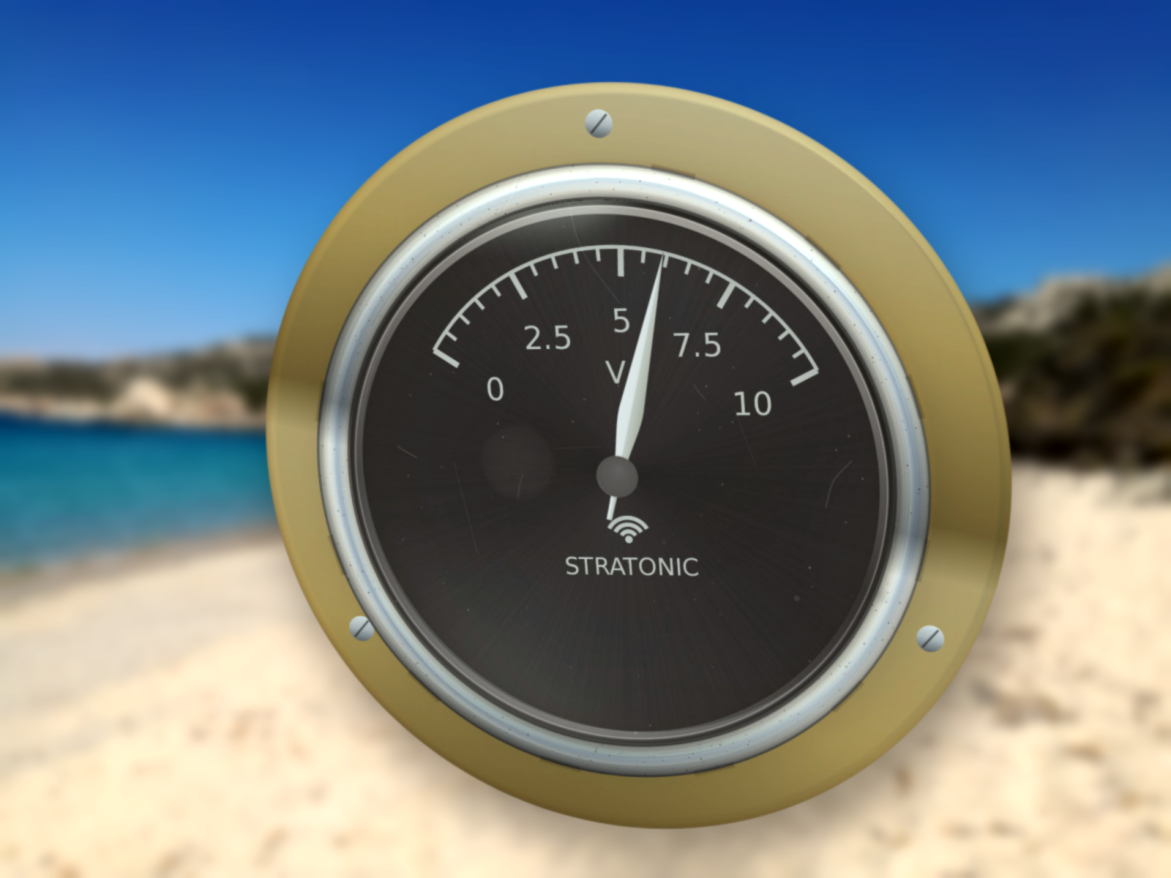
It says value=6 unit=V
